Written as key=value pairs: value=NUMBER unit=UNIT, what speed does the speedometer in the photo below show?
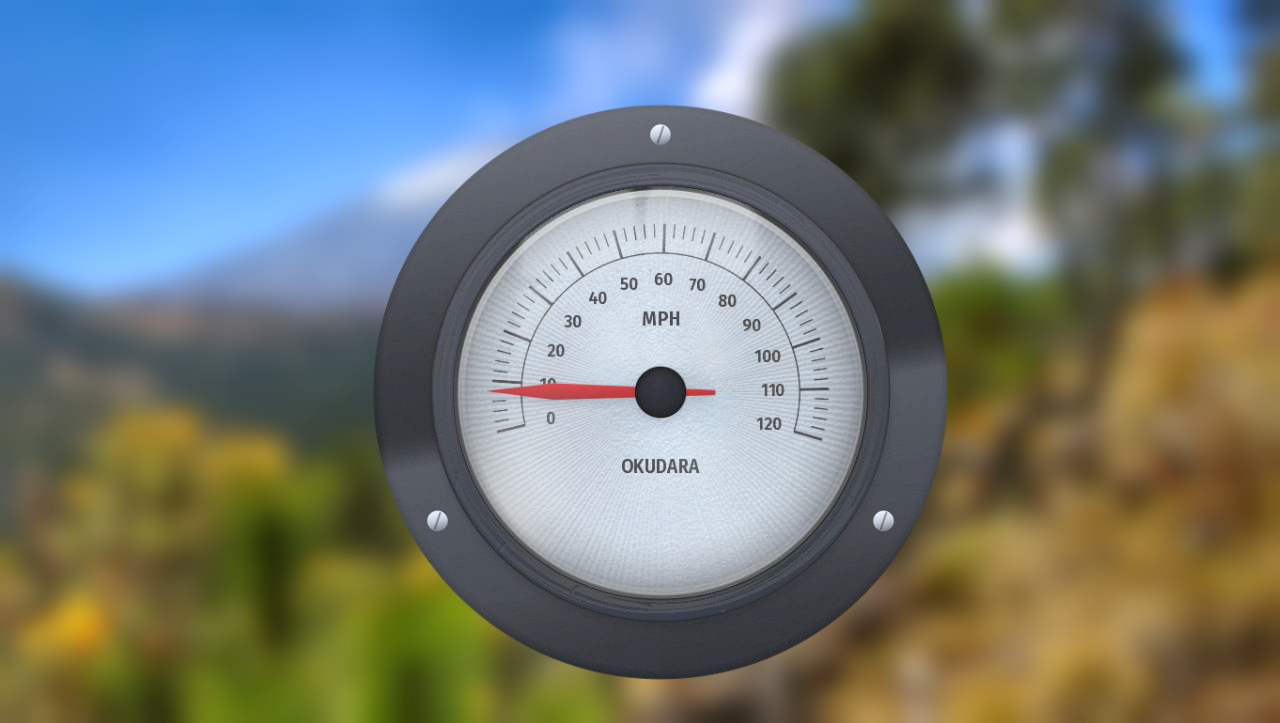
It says value=8 unit=mph
